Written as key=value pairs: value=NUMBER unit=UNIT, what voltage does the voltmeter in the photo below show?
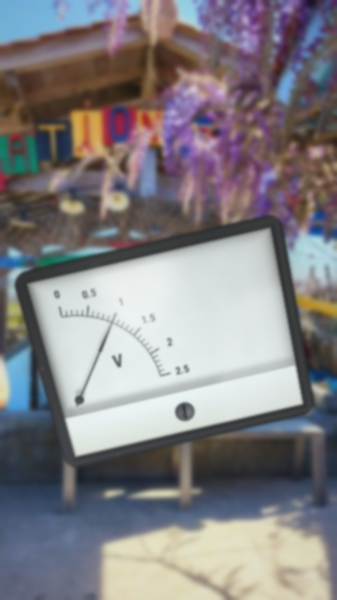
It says value=1 unit=V
